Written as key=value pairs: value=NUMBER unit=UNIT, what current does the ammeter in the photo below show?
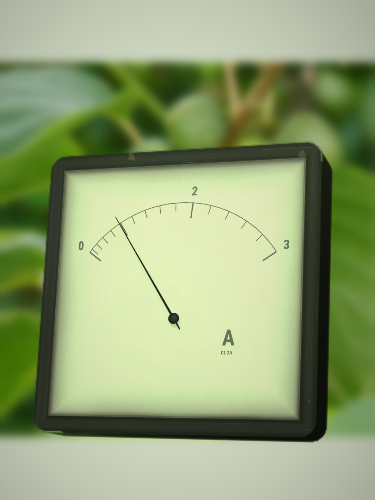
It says value=1 unit=A
